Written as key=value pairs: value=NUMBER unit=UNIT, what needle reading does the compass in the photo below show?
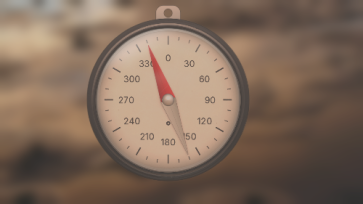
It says value=340 unit=°
